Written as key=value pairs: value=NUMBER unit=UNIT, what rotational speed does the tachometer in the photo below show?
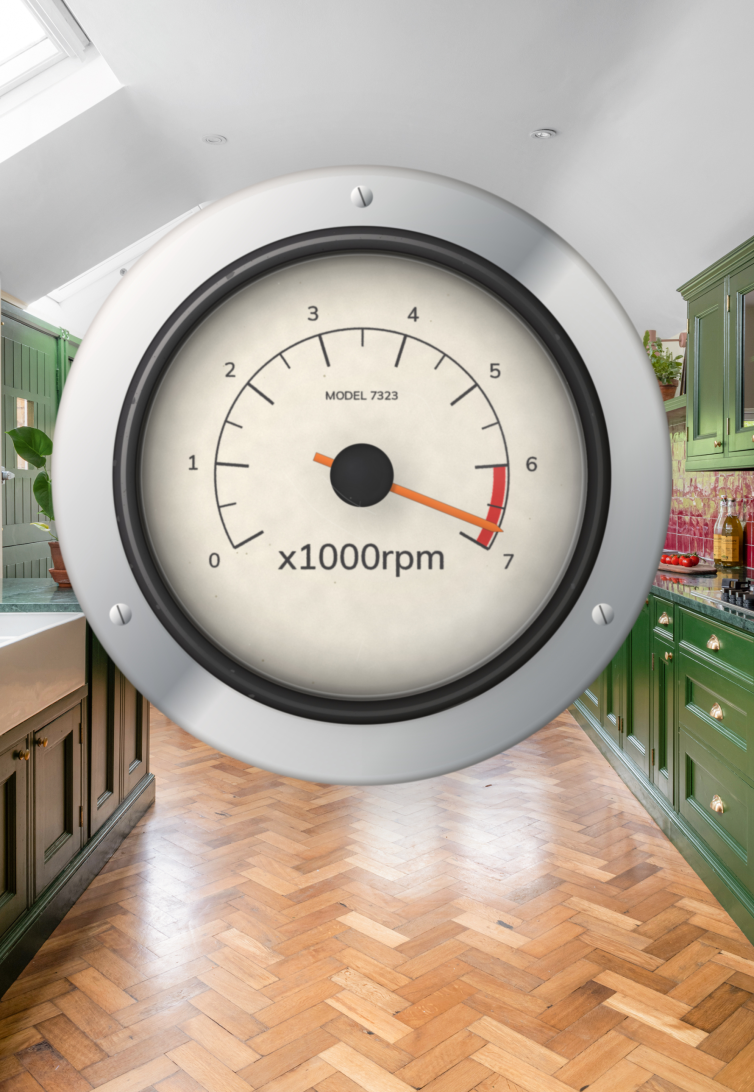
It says value=6750 unit=rpm
